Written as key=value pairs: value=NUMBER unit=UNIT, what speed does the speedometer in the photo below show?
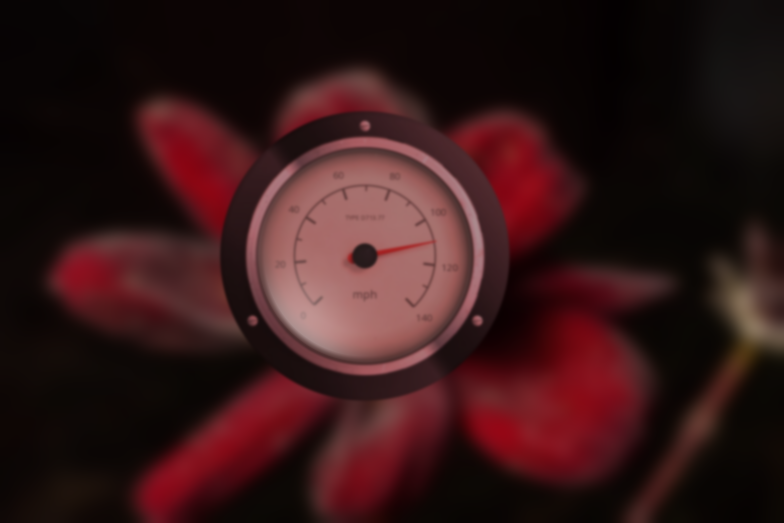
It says value=110 unit=mph
